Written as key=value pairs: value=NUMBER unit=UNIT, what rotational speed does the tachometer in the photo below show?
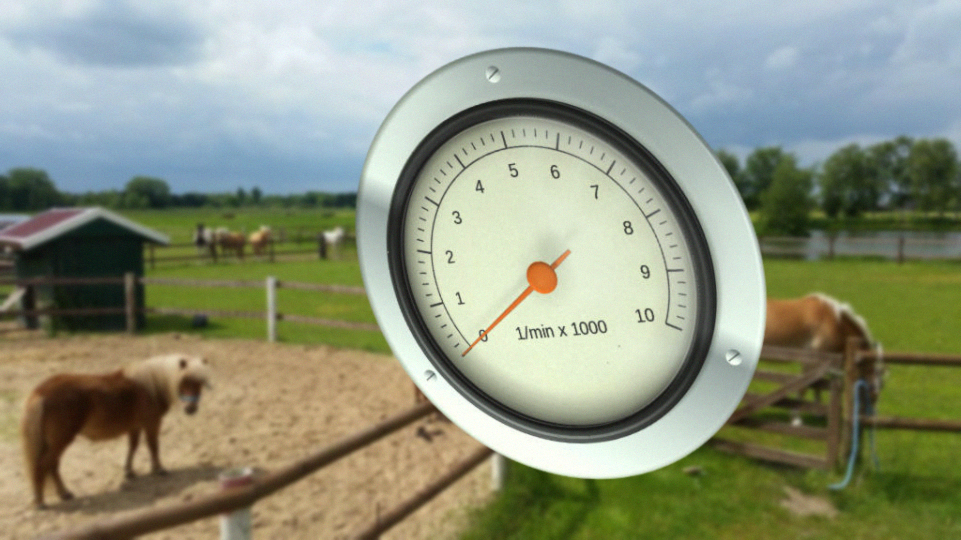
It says value=0 unit=rpm
